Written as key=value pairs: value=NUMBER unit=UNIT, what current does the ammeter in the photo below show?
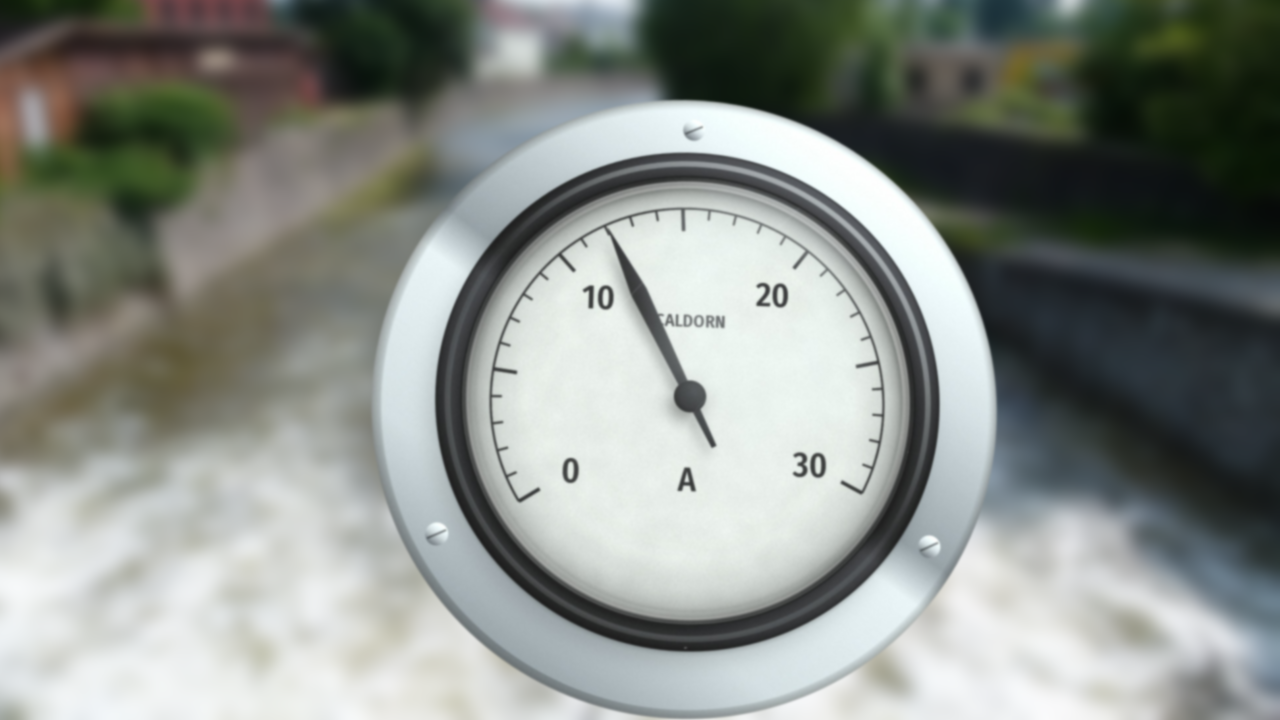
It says value=12 unit=A
